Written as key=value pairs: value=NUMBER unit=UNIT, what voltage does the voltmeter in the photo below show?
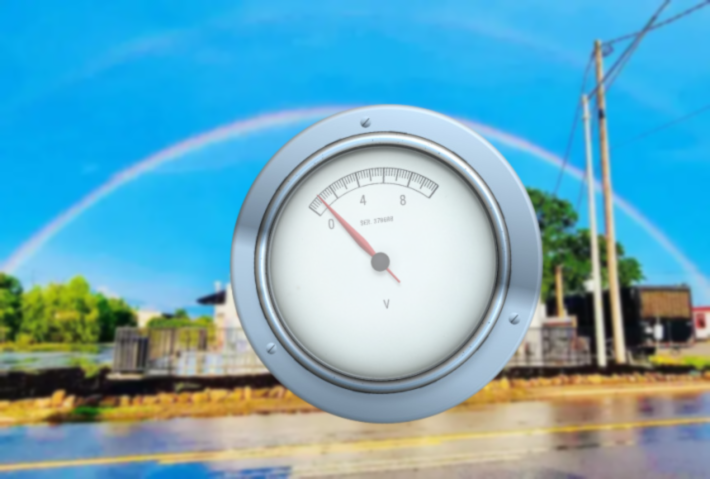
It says value=1 unit=V
